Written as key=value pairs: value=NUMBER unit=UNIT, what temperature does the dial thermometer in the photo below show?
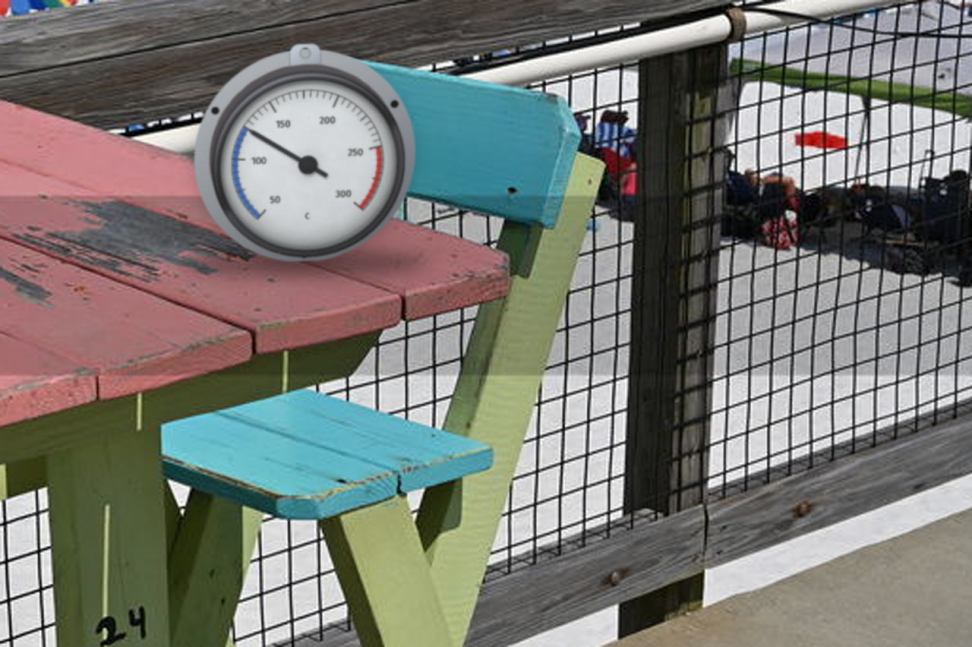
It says value=125 unit=°C
